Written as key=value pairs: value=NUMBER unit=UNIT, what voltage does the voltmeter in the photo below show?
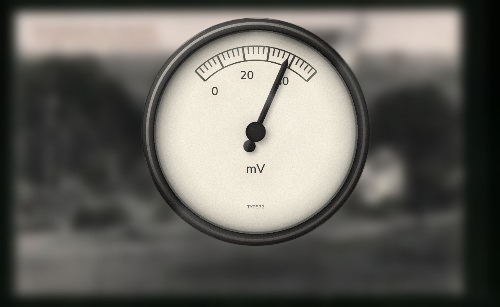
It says value=38 unit=mV
